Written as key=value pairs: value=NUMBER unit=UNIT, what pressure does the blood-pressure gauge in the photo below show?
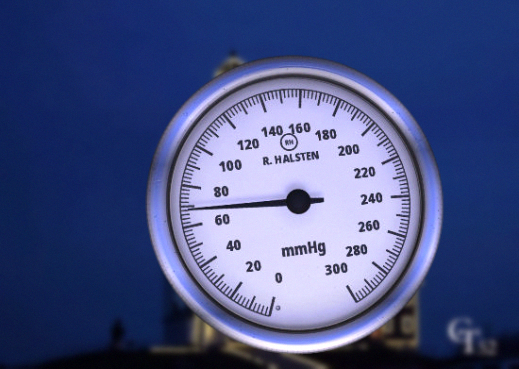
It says value=68 unit=mmHg
